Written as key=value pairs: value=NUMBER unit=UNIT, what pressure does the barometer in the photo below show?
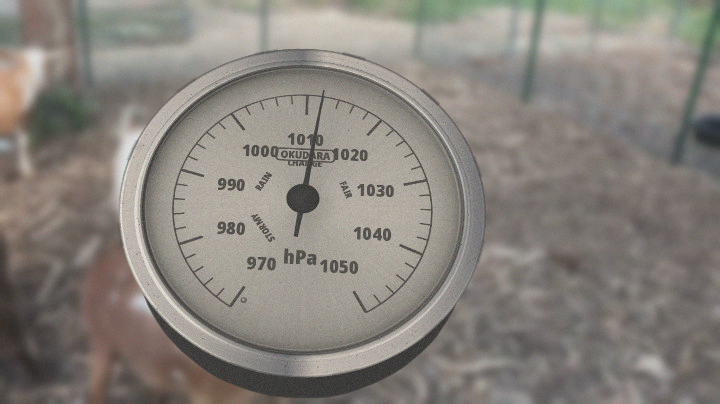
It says value=1012 unit=hPa
